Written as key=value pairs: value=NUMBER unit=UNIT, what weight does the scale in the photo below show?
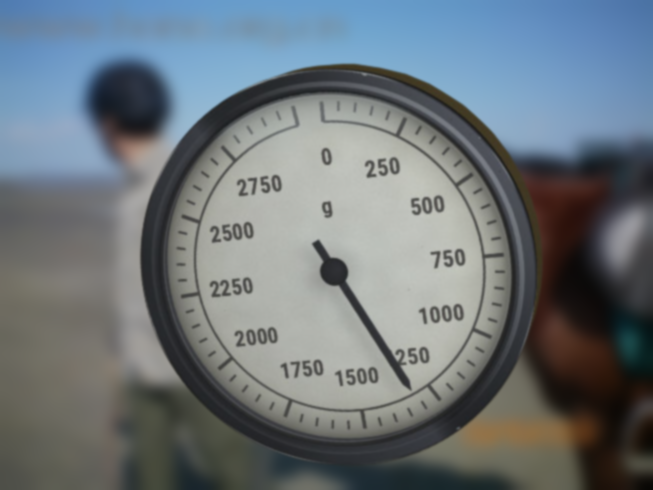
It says value=1300 unit=g
